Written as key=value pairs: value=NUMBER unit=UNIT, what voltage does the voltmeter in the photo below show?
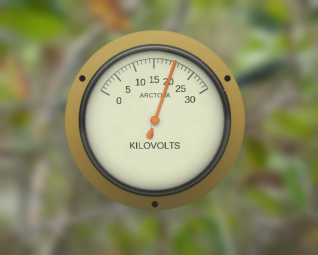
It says value=20 unit=kV
